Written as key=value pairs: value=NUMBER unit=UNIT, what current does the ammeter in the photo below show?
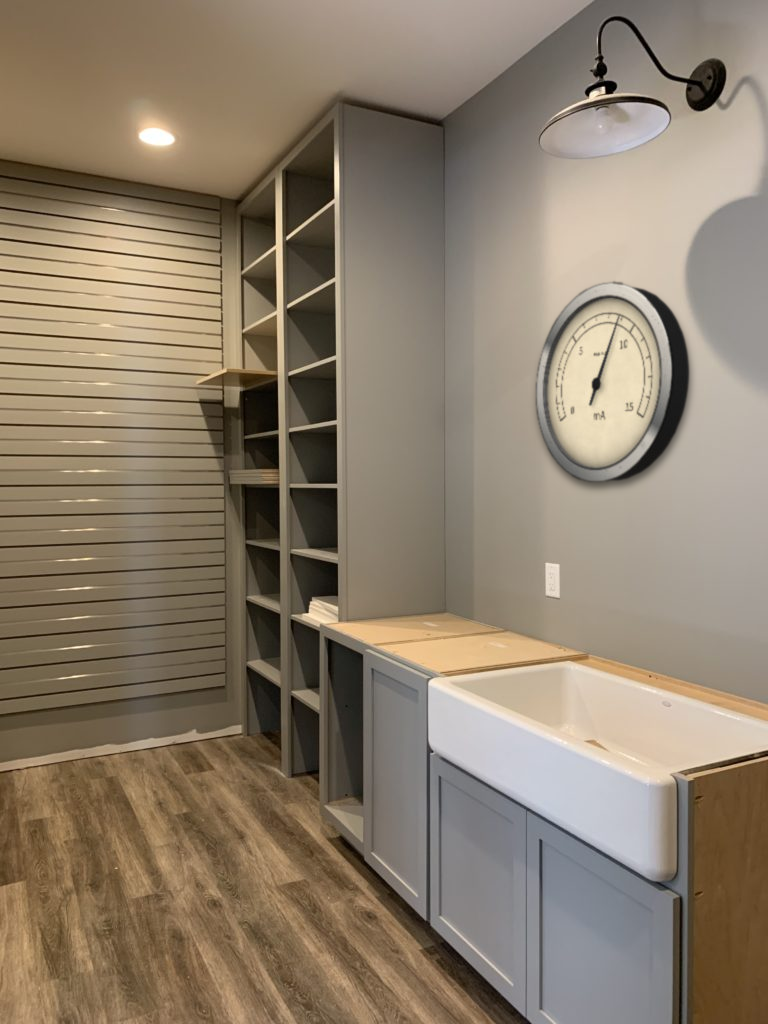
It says value=9 unit=mA
